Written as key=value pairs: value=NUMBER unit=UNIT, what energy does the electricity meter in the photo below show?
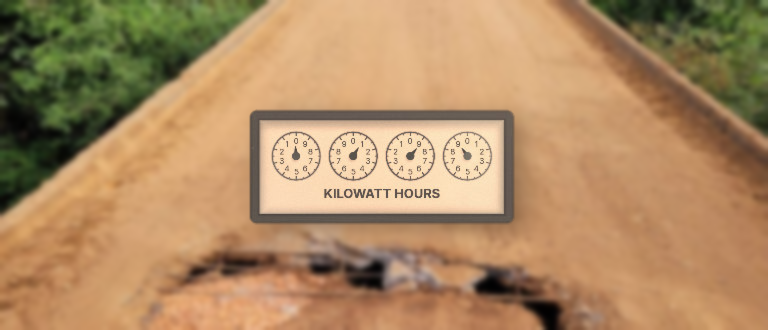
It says value=89 unit=kWh
